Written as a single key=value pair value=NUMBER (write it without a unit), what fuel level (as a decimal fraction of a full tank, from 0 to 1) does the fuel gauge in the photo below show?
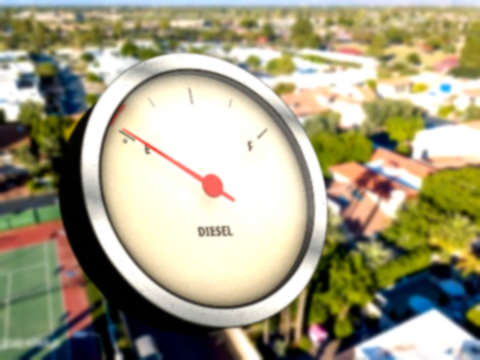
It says value=0
